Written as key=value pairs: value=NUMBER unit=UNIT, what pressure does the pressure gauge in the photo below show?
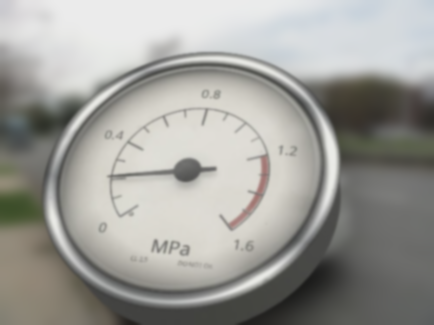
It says value=0.2 unit=MPa
